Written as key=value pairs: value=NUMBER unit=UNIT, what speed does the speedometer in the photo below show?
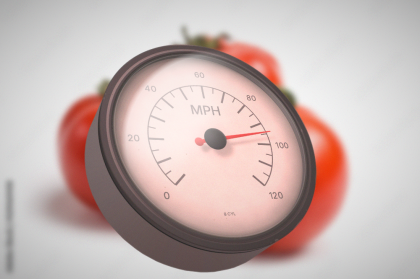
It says value=95 unit=mph
